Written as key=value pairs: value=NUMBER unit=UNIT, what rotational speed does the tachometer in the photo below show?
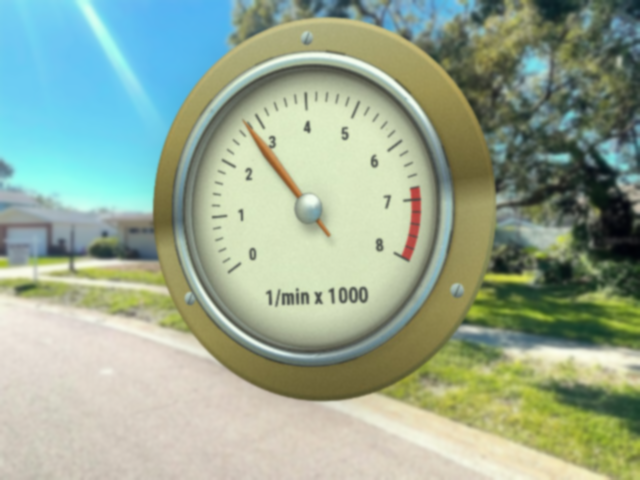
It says value=2800 unit=rpm
